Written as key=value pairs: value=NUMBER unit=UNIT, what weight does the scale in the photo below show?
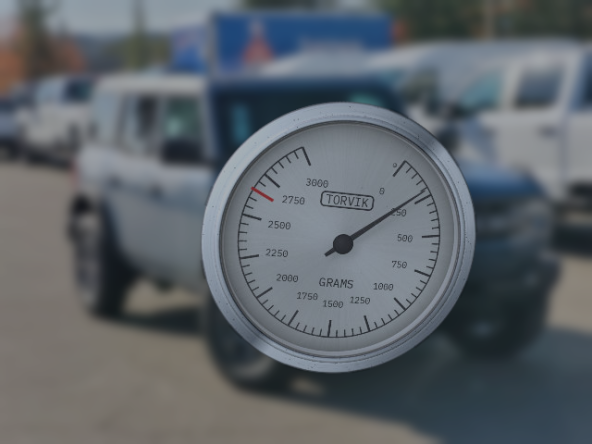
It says value=200 unit=g
